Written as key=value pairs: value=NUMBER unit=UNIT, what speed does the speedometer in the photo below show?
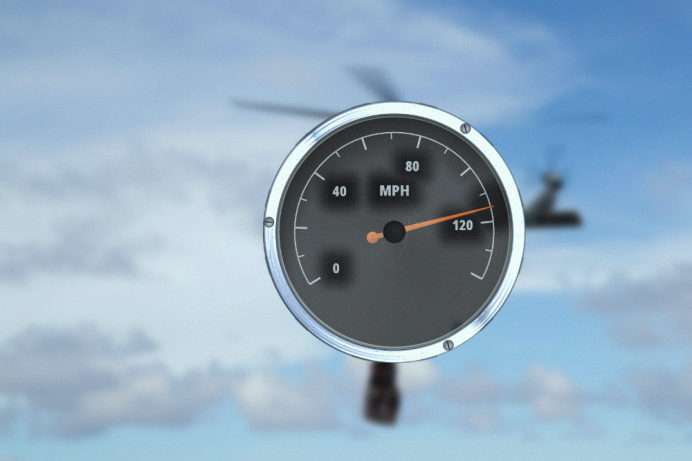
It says value=115 unit=mph
